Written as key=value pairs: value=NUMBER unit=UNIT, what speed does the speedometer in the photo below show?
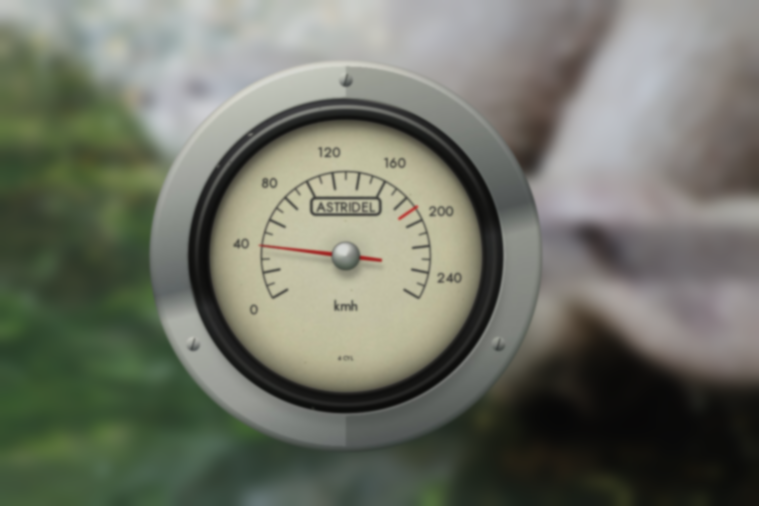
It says value=40 unit=km/h
